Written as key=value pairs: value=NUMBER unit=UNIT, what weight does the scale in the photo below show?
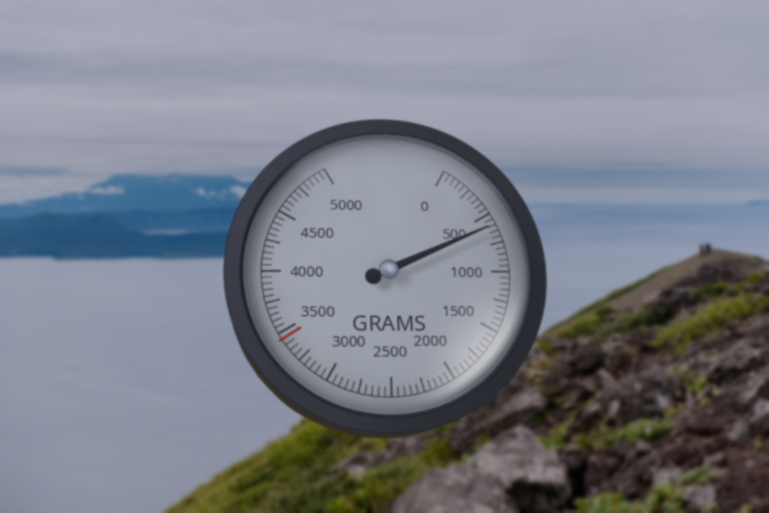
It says value=600 unit=g
